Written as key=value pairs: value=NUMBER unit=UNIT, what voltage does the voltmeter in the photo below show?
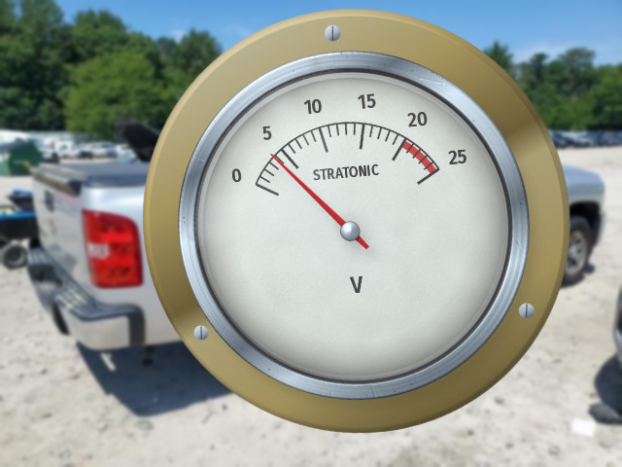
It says value=4 unit=V
